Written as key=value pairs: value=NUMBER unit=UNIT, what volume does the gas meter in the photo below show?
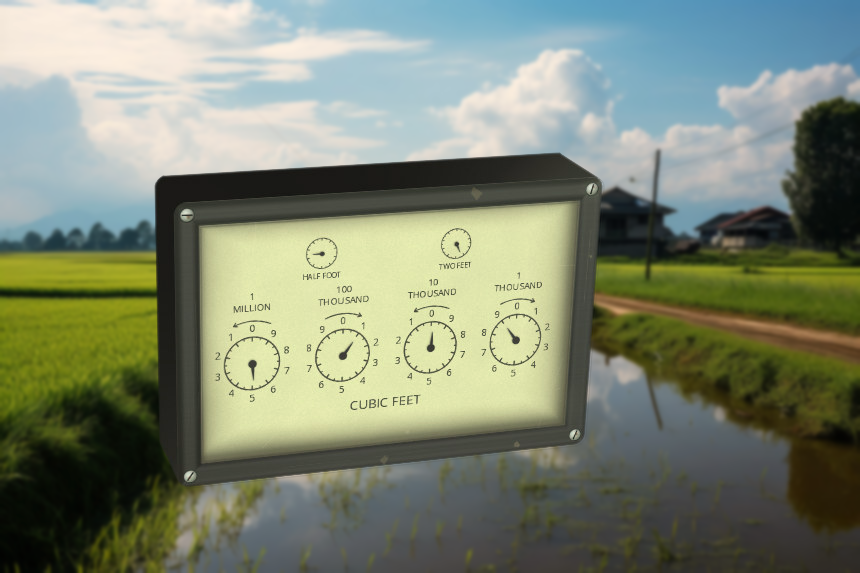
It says value=509900 unit=ft³
